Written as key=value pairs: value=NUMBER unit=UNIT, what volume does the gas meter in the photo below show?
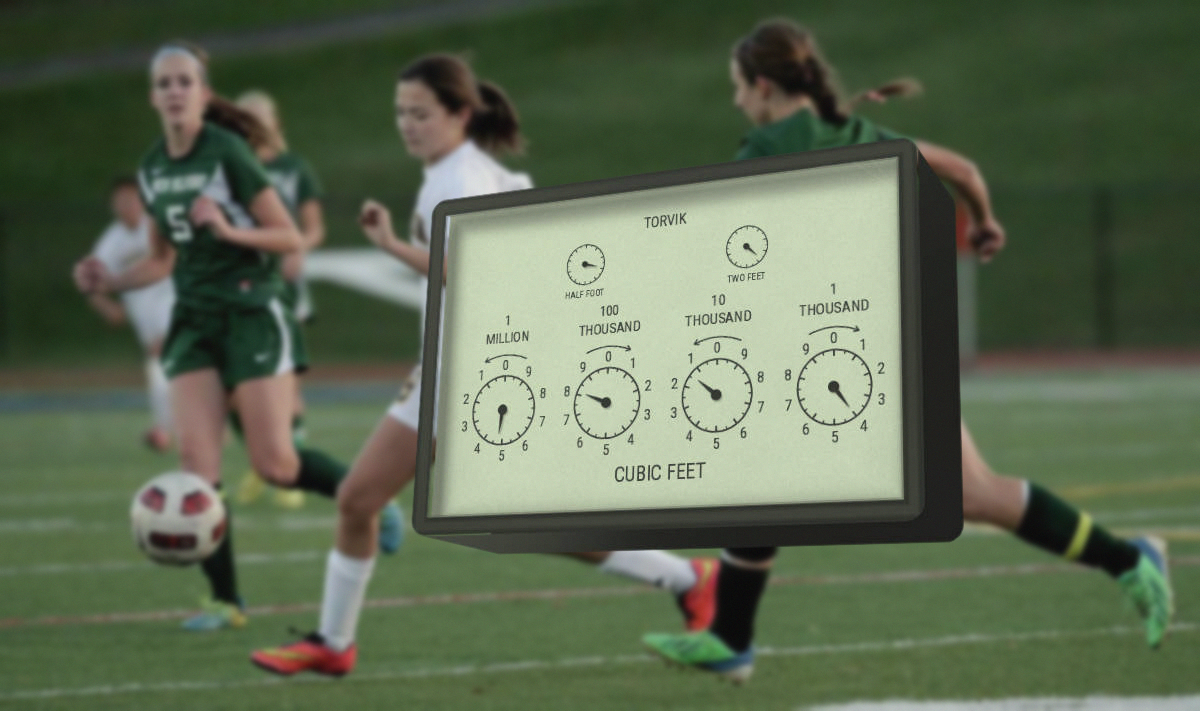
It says value=481400 unit=ft³
